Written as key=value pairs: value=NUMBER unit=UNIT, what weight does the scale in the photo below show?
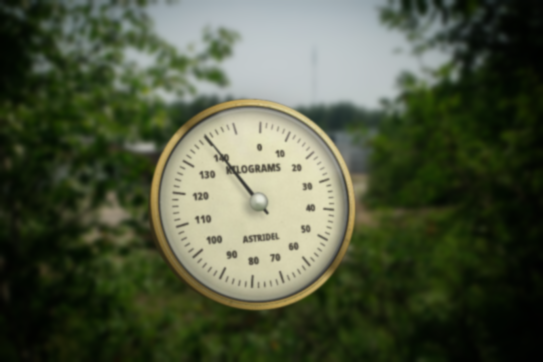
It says value=140 unit=kg
